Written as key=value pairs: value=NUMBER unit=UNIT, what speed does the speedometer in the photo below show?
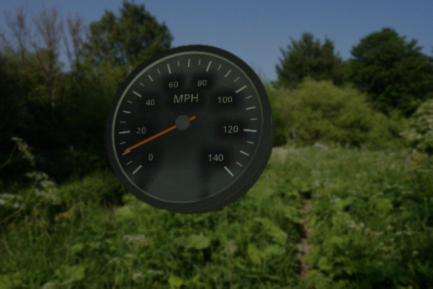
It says value=10 unit=mph
